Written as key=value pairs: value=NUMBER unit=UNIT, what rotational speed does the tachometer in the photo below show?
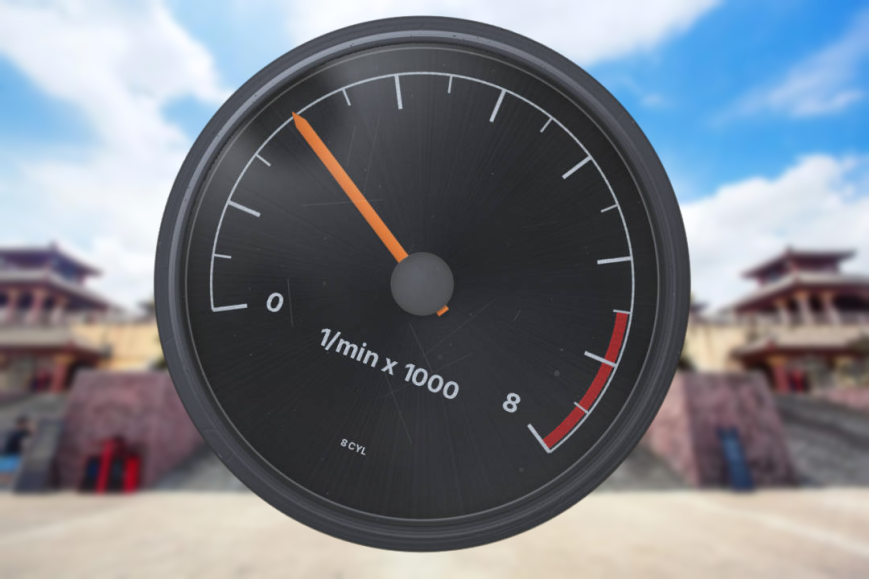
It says value=2000 unit=rpm
